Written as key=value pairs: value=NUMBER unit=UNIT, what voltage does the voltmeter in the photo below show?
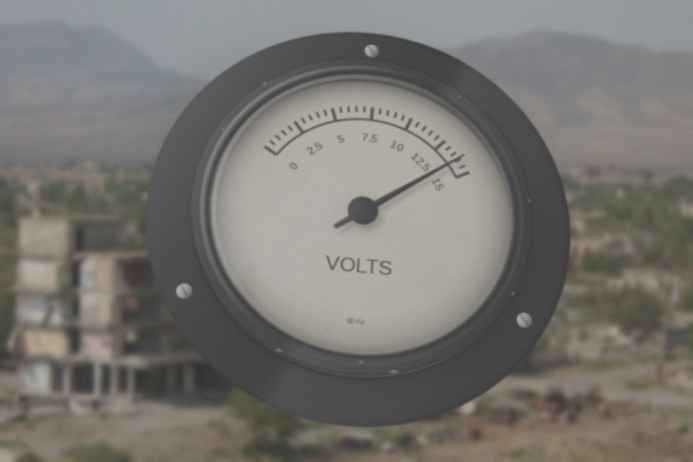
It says value=14 unit=V
